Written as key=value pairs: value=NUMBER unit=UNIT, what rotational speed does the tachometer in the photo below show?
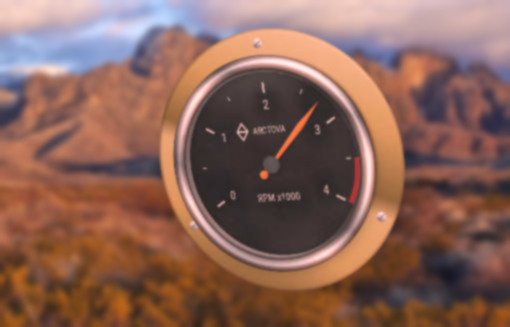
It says value=2750 unit=rpm
